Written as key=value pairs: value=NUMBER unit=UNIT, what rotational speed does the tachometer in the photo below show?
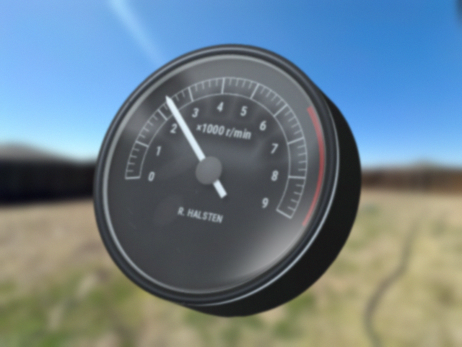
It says value=2400 unit=rpm
